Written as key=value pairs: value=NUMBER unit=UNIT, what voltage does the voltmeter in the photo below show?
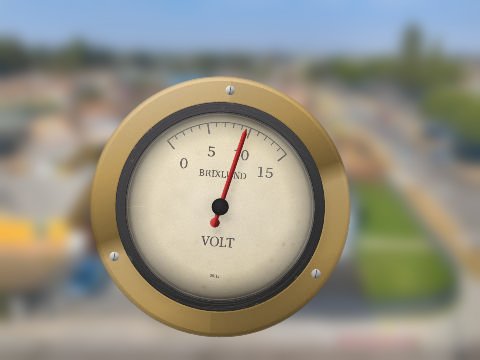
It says value=9.5 unit=V
